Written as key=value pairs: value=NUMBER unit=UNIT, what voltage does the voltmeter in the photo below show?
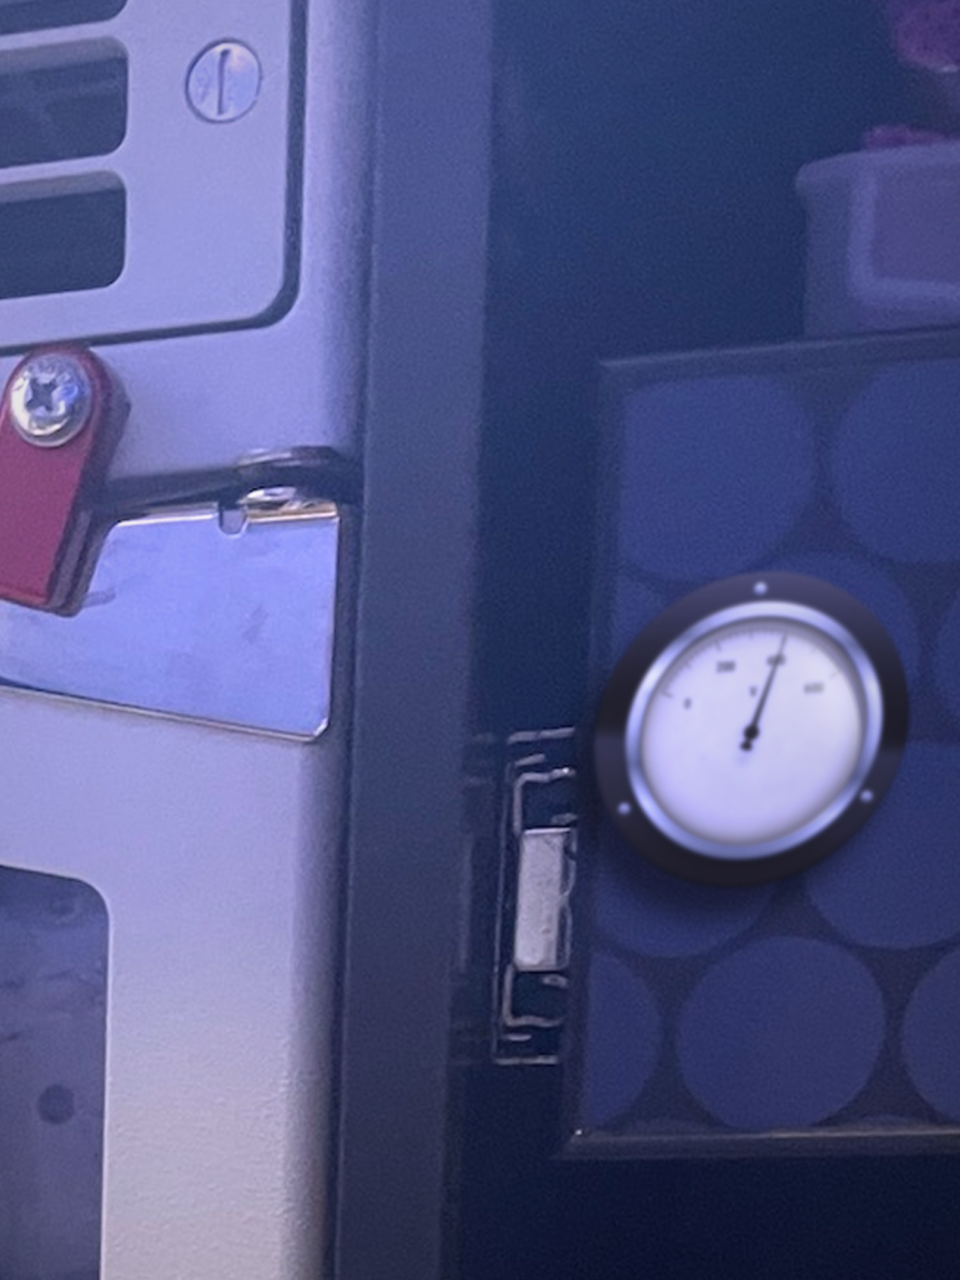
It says value=400 unit=V
